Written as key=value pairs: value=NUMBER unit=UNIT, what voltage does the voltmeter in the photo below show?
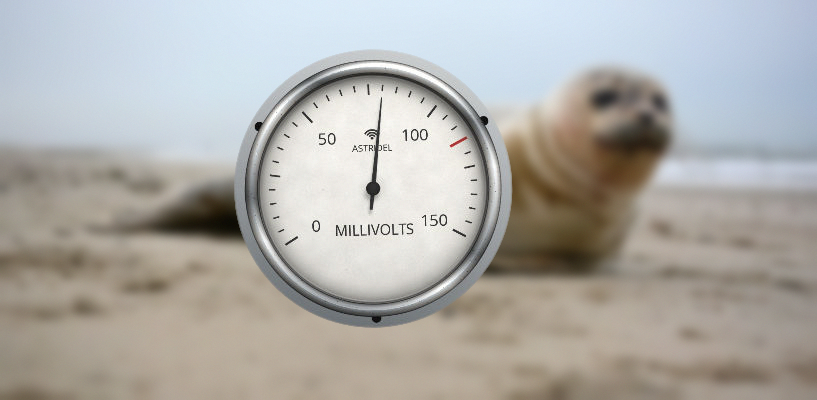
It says value=80 unit=mV
